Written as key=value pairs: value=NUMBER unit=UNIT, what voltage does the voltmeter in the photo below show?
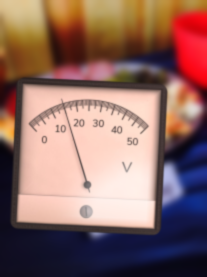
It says value=15 unit=V
